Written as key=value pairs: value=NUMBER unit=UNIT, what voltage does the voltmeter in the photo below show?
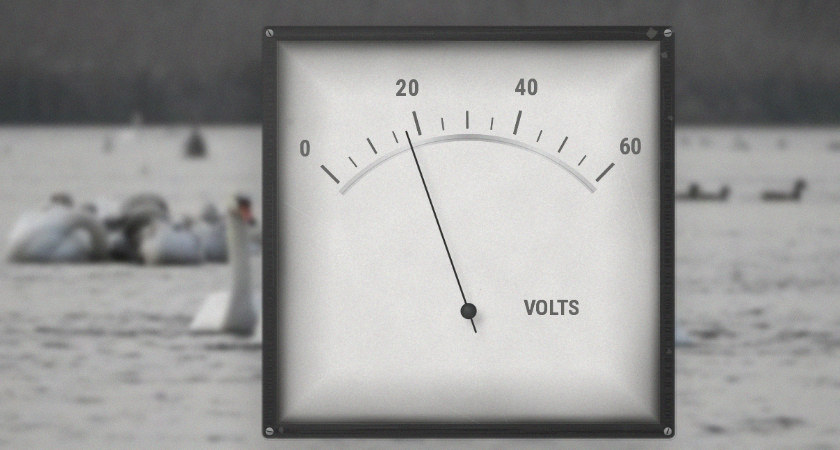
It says value=17.5 unit=V
